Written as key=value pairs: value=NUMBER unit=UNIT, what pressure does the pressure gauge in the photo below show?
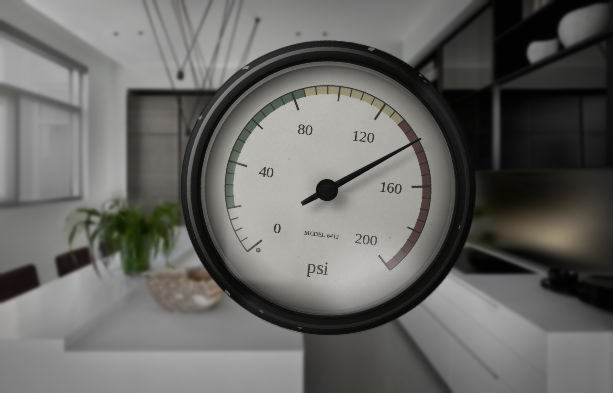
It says value=140 unit=psi
